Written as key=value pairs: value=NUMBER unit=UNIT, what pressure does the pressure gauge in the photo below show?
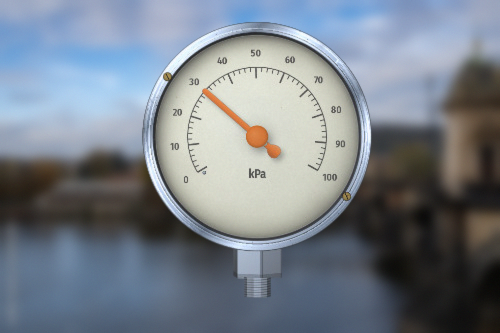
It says value=30 unit=kPa
